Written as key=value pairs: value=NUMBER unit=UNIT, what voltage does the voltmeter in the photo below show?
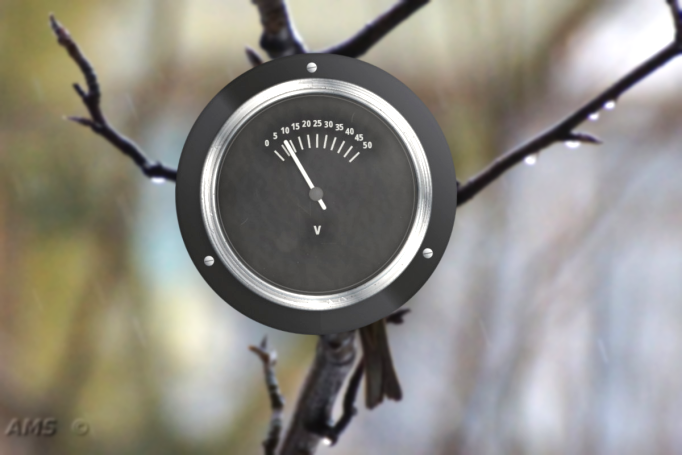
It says value=7.5 unit=V
